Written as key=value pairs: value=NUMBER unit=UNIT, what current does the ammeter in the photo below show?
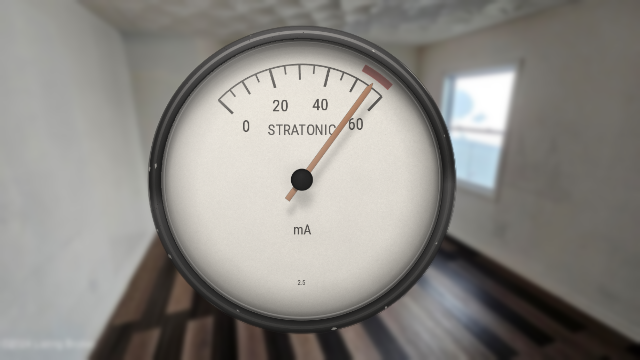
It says value=55 unit=mA
